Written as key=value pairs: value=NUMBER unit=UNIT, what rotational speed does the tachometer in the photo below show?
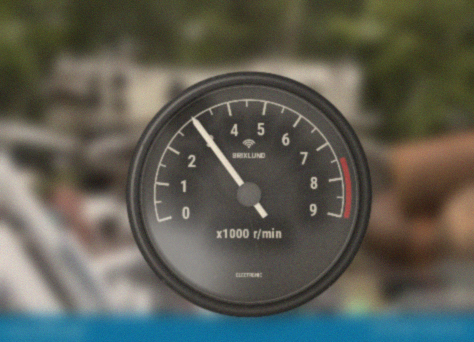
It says value=3000 unit=rpm
